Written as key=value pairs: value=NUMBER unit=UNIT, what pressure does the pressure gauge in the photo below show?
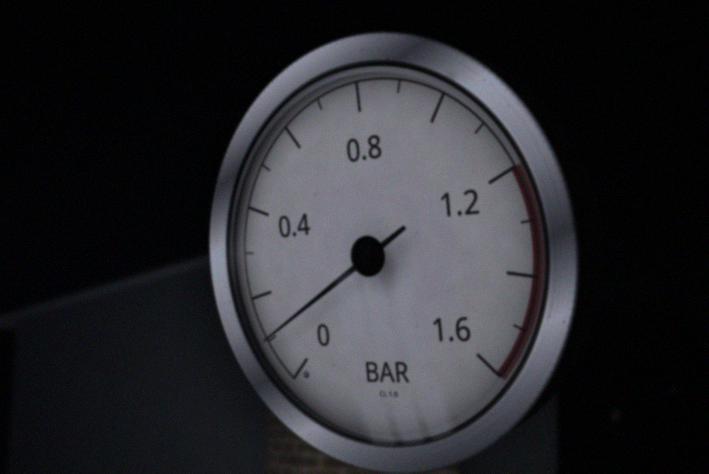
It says value=0.1 unit=bar
